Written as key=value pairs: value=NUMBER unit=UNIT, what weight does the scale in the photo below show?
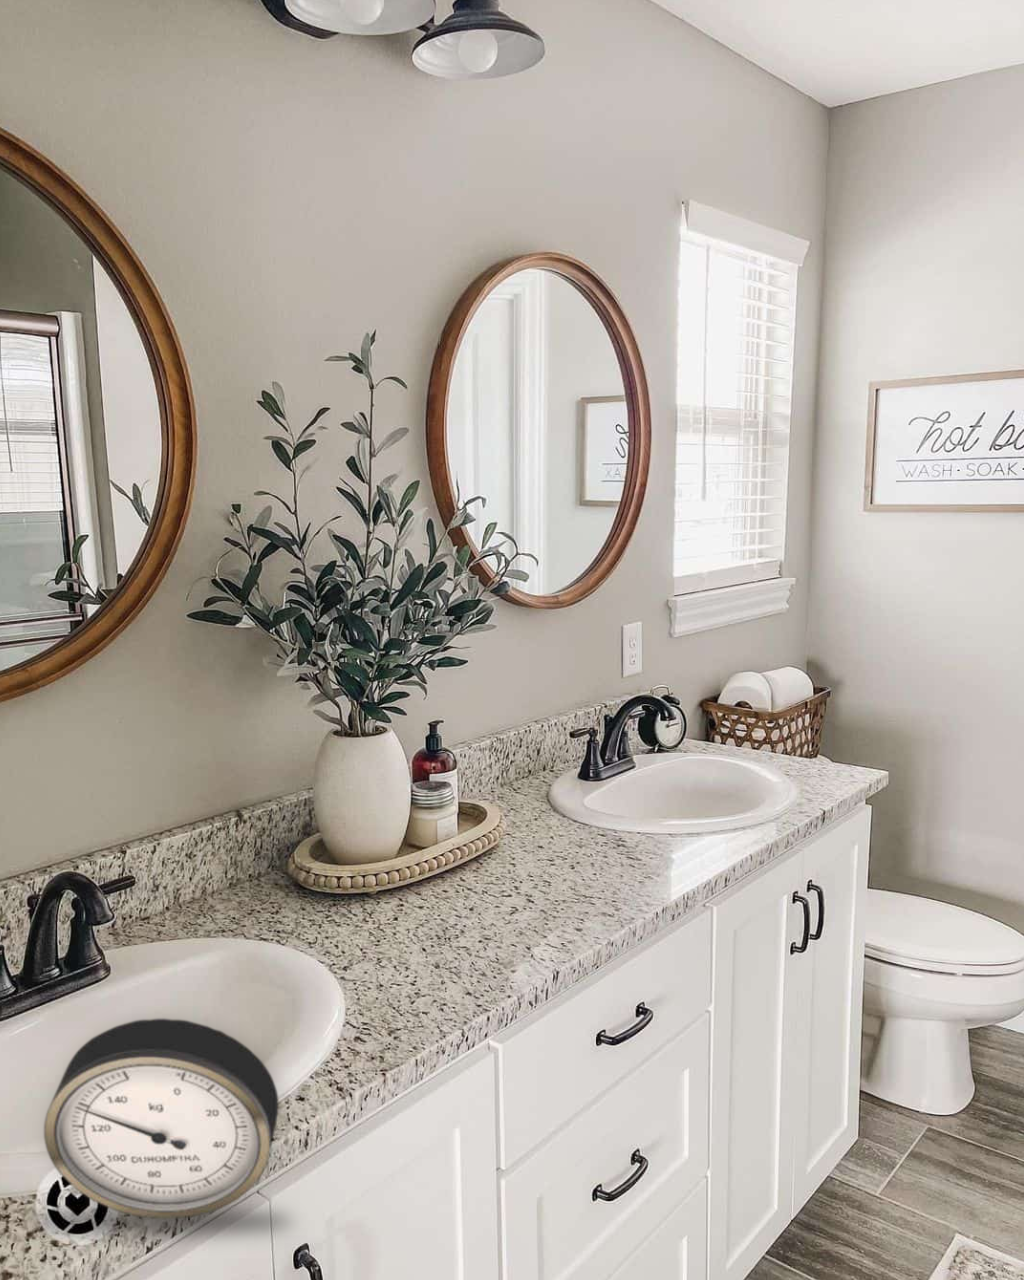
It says value=130 unit=kg
